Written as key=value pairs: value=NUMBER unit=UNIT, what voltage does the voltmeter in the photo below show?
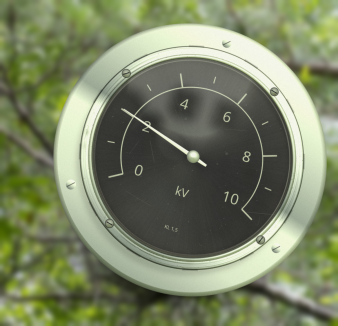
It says value=2 unit=kV
